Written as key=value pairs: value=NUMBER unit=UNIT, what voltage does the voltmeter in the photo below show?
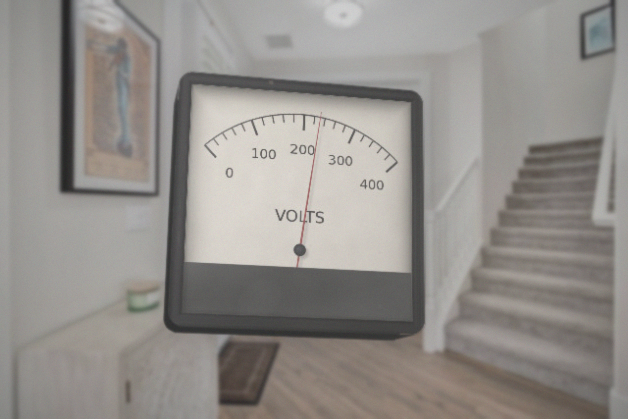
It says value=230 unit=V
